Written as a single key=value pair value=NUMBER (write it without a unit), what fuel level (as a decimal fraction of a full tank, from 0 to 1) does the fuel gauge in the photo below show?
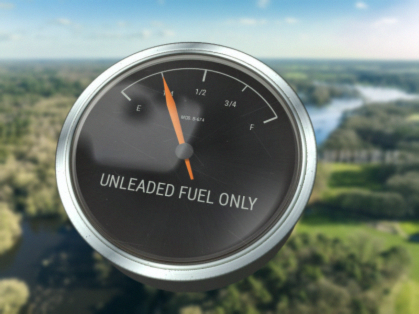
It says value=0.25
